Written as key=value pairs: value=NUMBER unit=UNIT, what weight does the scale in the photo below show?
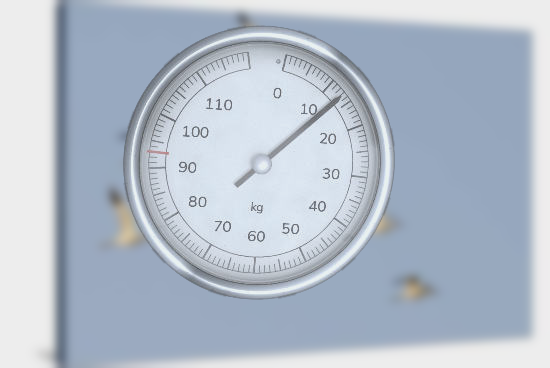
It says value=13 unit=kg
